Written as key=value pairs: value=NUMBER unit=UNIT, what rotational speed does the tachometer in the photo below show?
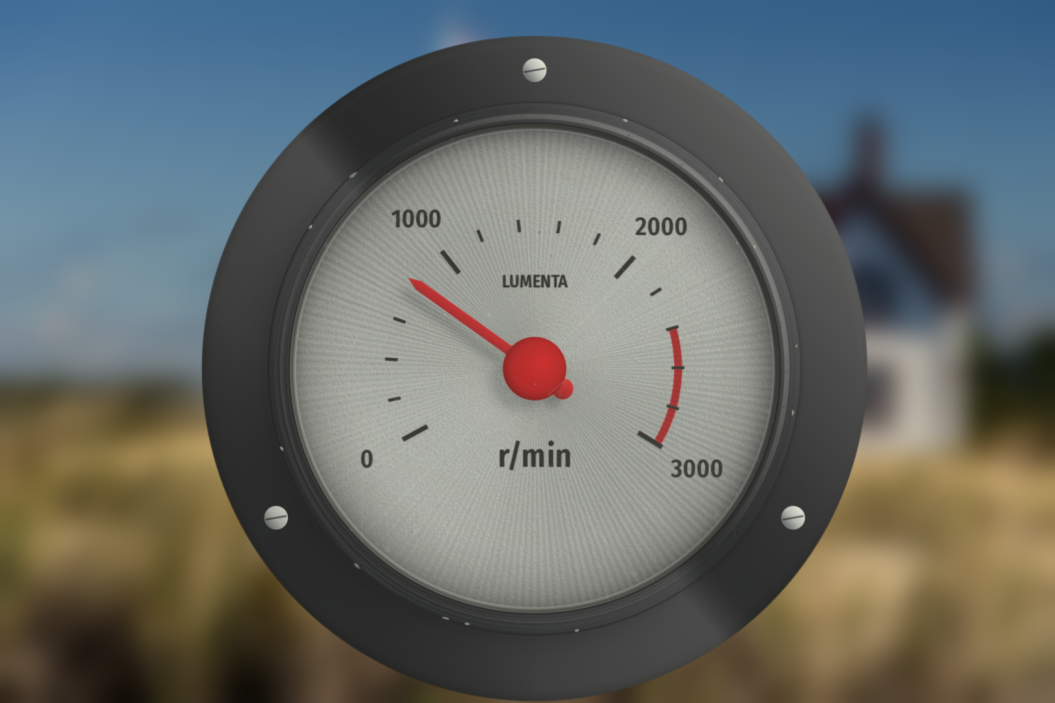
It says value=800 unit=rpm
